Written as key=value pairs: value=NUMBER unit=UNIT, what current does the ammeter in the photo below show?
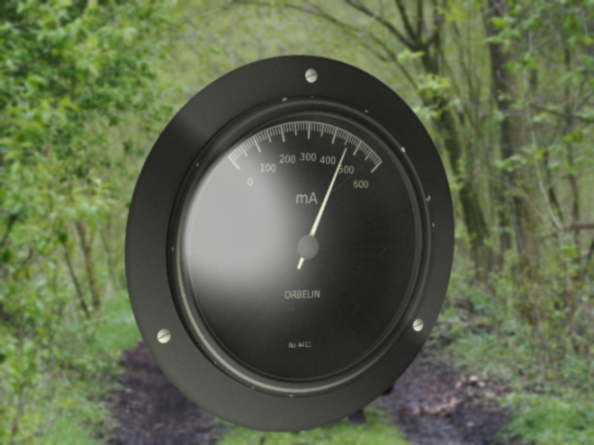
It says value=450 unit=mA
